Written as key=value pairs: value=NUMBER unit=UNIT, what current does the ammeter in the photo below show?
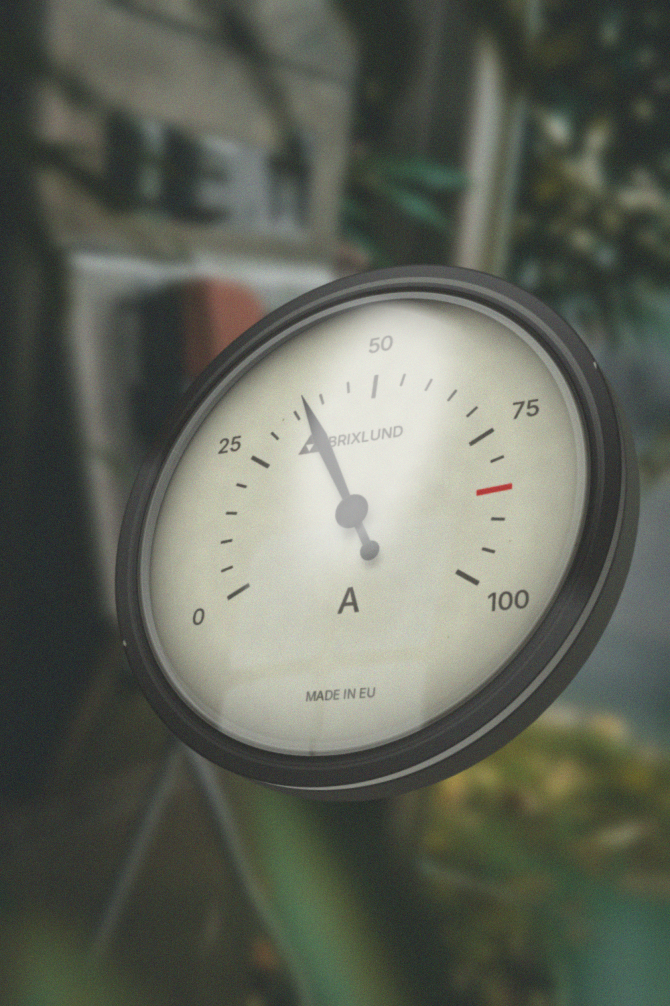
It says value=37.5 unit=A
